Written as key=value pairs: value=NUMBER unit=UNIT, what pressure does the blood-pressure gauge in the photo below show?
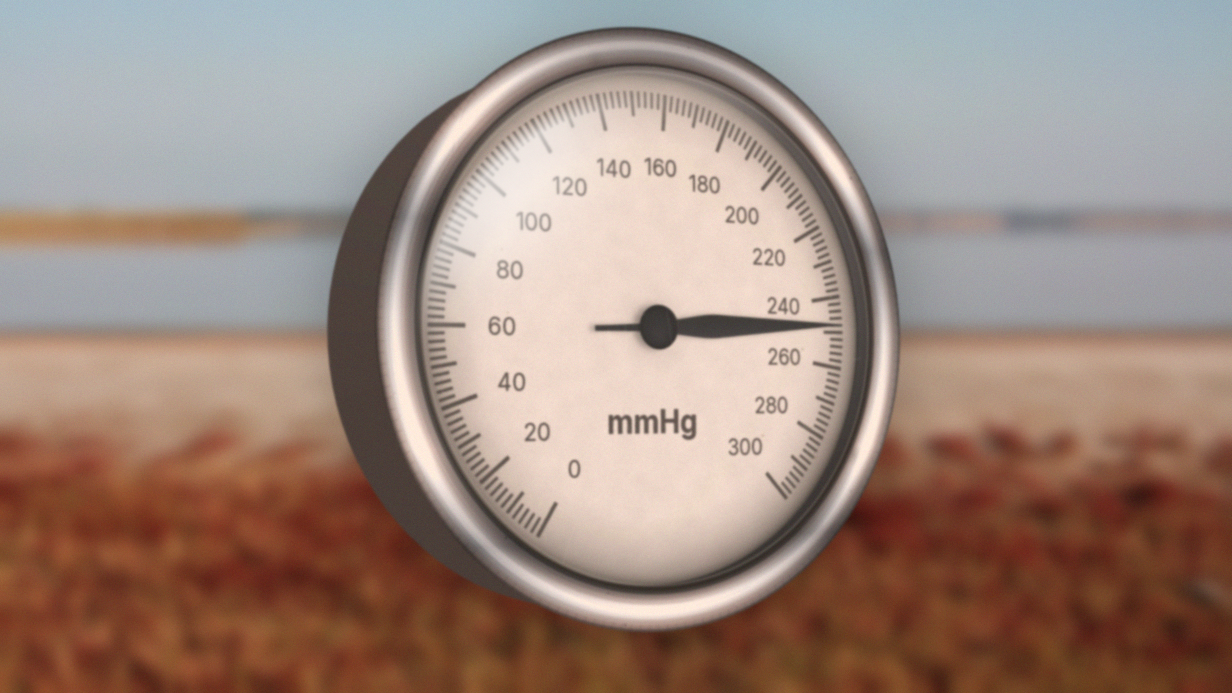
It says value=248 unit=mmHg
